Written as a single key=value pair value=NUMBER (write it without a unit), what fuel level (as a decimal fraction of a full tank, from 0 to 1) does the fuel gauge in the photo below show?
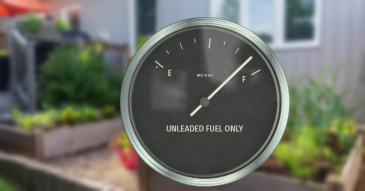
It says value=0.875
